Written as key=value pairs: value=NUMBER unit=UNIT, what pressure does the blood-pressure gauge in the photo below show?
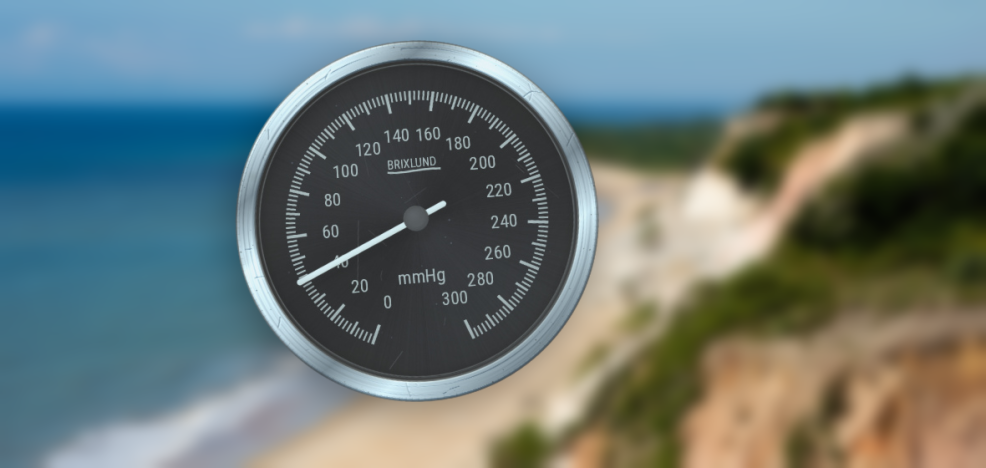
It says value=40 unit=mmHg
